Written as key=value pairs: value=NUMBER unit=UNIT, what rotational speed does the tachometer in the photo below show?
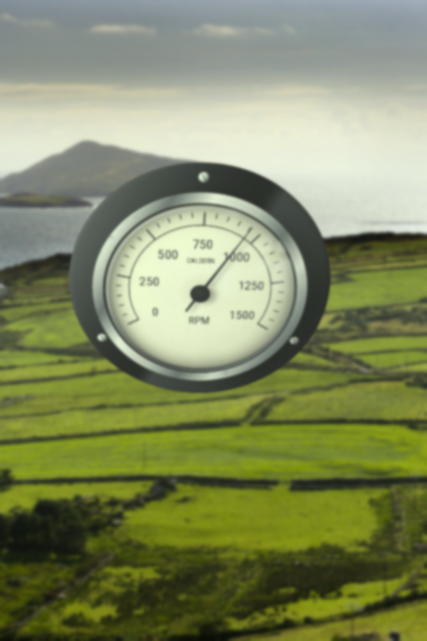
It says value=950 unit=rpm
